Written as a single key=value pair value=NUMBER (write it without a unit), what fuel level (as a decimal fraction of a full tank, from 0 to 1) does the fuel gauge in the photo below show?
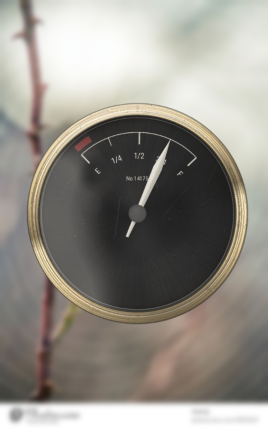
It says value=0.75
